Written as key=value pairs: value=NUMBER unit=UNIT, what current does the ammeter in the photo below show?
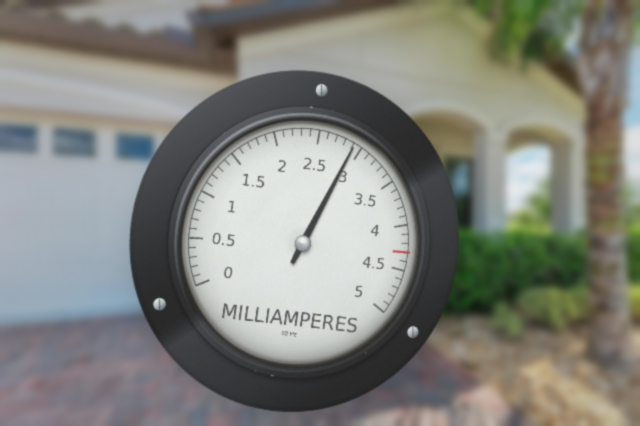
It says value=2.9 unit=mA
